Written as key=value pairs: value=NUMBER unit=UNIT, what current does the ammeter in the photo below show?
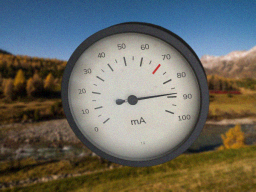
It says value=87.5 unit=mA
